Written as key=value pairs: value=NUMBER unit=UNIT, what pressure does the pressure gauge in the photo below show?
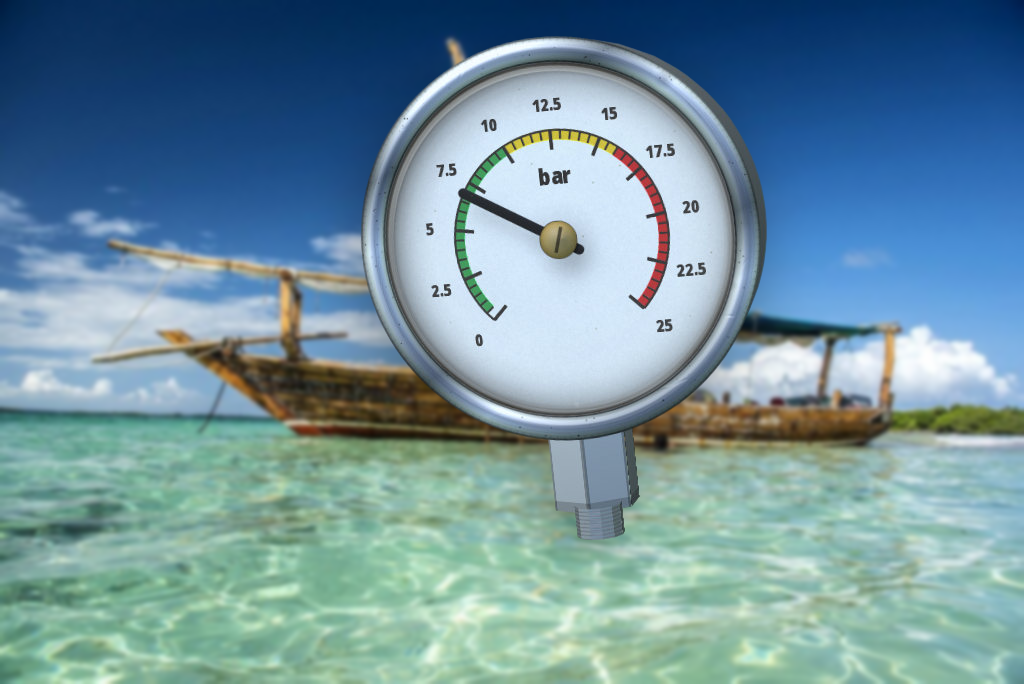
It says value=7 unit=bar
